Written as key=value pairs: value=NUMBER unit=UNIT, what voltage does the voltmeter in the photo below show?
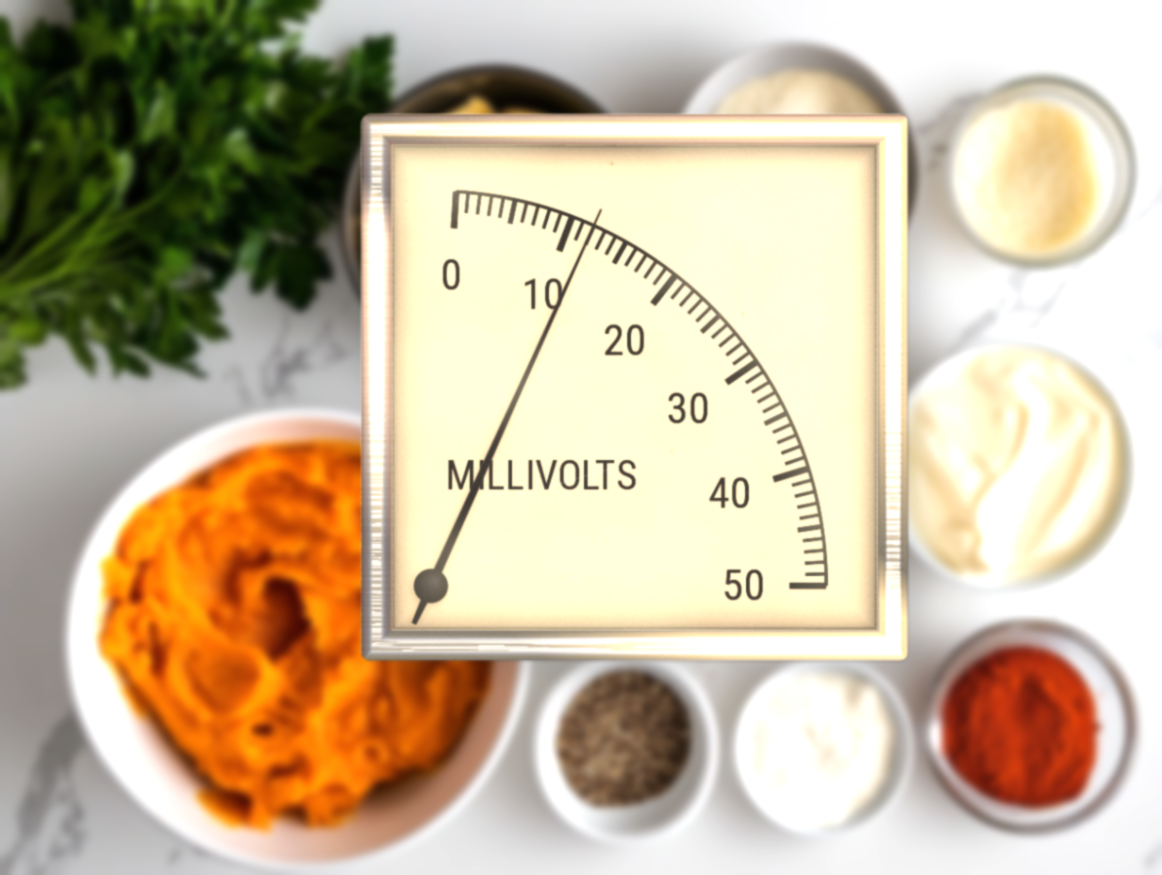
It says value=12 unit=mV
